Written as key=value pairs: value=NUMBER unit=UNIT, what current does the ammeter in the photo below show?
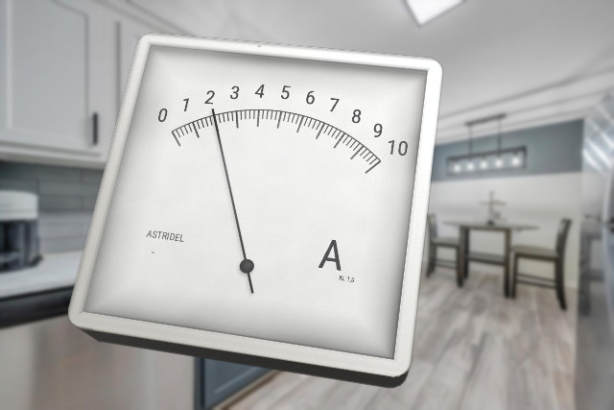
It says value=2 unit=A
